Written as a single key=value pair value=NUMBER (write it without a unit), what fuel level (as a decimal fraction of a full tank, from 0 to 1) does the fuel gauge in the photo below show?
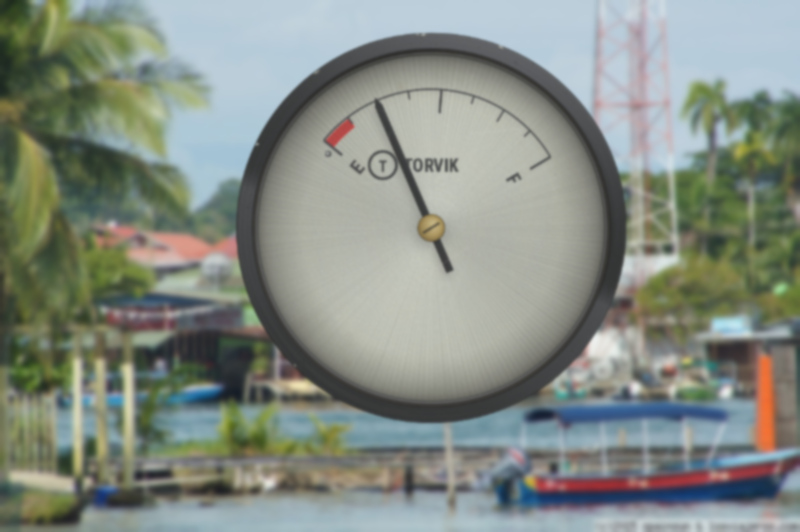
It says value=0.25
